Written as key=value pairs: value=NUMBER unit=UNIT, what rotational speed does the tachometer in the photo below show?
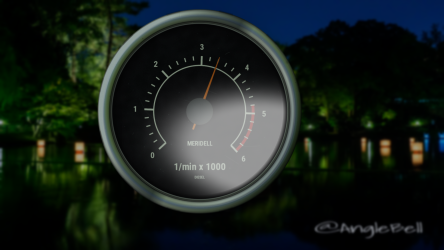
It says value=3400 unit=rpm
